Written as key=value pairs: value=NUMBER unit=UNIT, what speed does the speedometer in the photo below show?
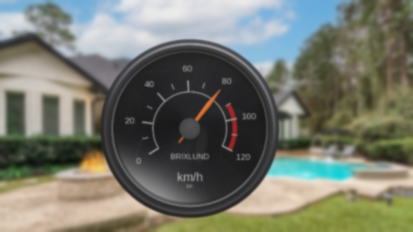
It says value=80 unit=km/h
